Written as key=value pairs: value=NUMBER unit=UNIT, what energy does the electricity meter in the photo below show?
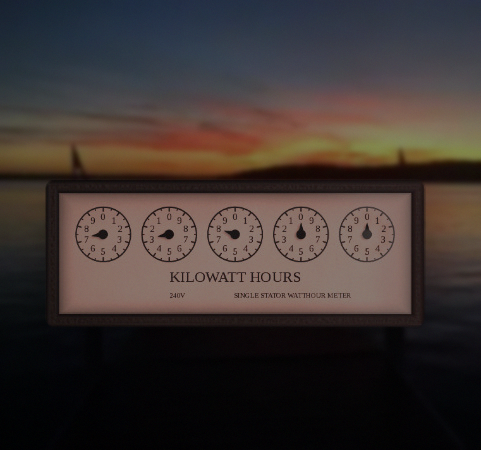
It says value=72800 unit=kWh
